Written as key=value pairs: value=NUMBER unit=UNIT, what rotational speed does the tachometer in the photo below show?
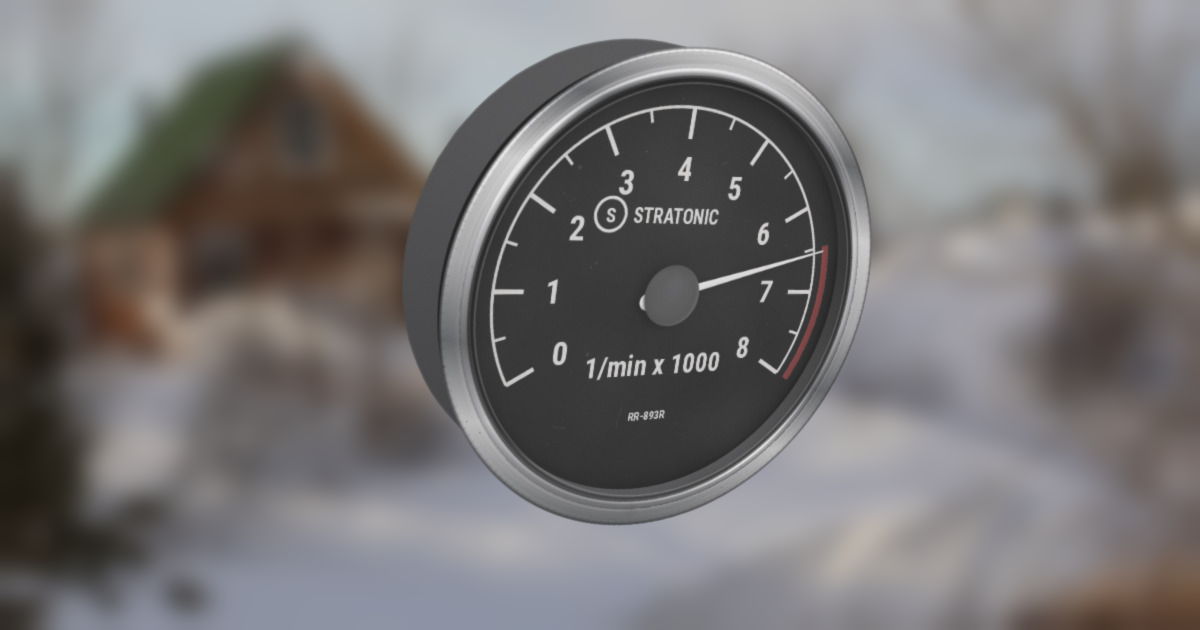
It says value=6500 unit=rpm
